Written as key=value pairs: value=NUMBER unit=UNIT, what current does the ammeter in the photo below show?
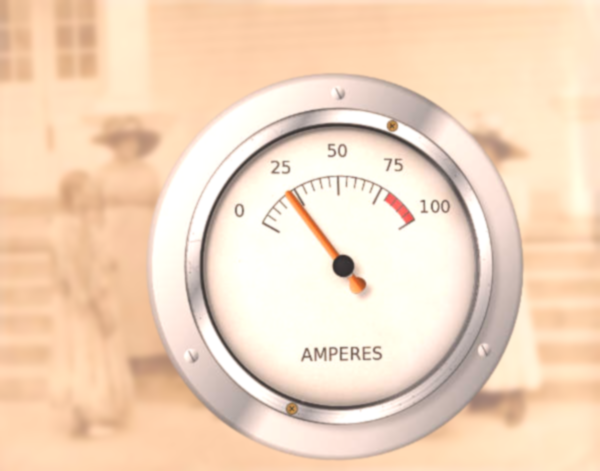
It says value=20 unit=A
